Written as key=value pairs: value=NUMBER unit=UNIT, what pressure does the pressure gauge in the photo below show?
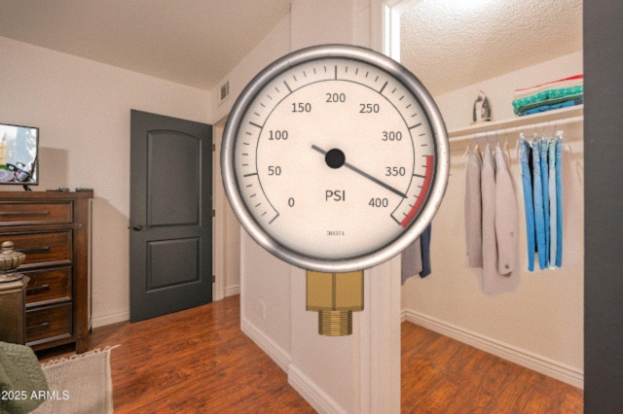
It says value=375 unit=psi
